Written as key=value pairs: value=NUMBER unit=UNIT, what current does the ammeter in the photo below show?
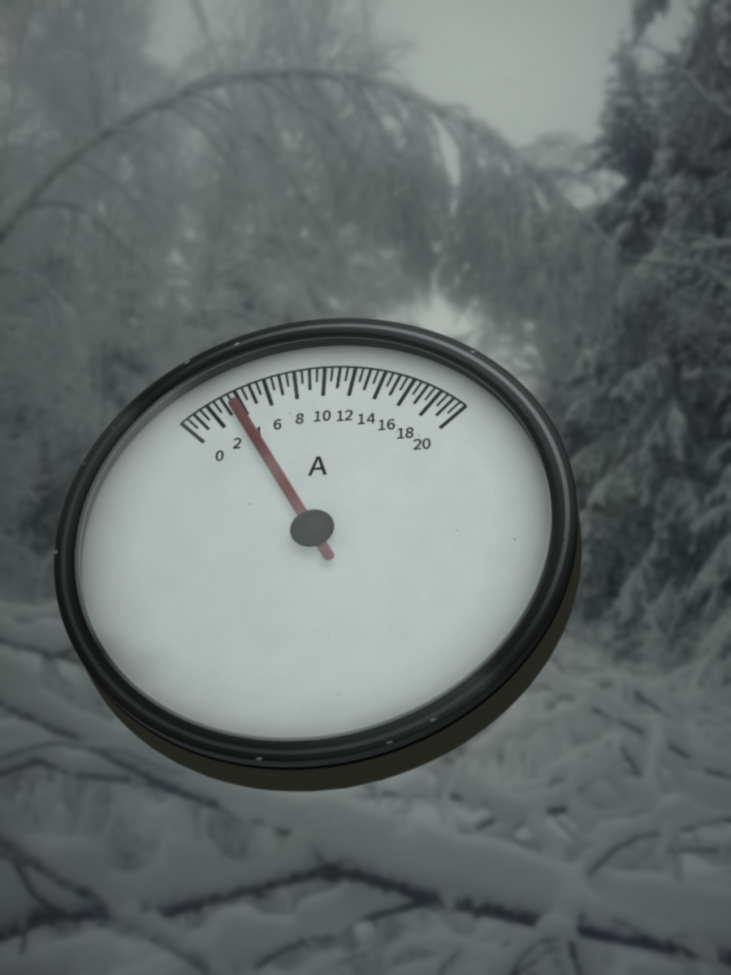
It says value=3.5 unit=A
